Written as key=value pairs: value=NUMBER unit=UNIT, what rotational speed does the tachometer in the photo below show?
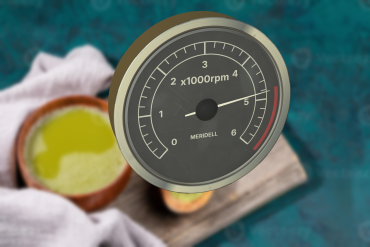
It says value=4800 unit=rpm
